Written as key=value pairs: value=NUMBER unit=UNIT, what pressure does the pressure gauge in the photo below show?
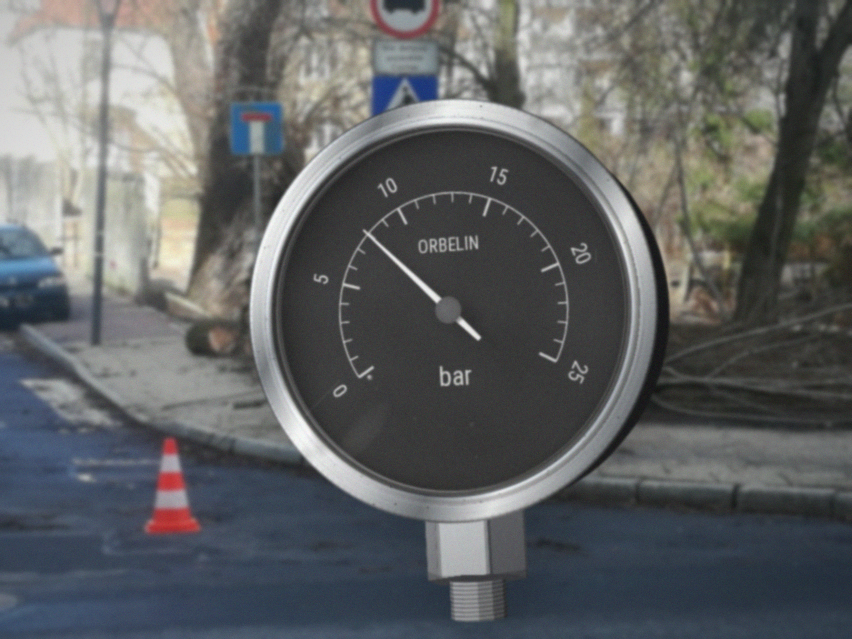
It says value=8 unit=bar
